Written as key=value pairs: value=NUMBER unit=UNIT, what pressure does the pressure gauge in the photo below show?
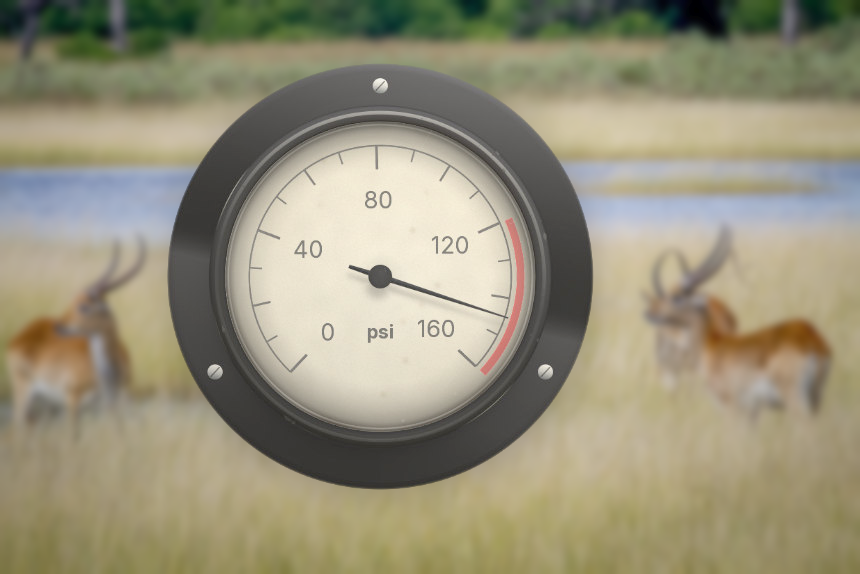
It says value=145 unit=psi
